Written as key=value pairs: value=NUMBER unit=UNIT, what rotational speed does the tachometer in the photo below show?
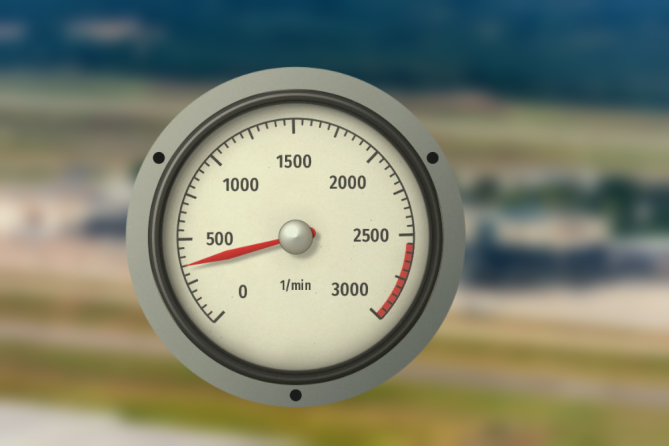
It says value=350 unit=rpm
